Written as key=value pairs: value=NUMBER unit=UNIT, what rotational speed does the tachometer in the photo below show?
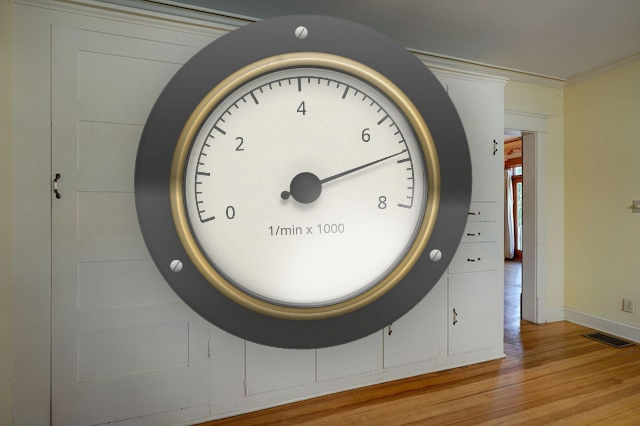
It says value=6800 unit=rpm
